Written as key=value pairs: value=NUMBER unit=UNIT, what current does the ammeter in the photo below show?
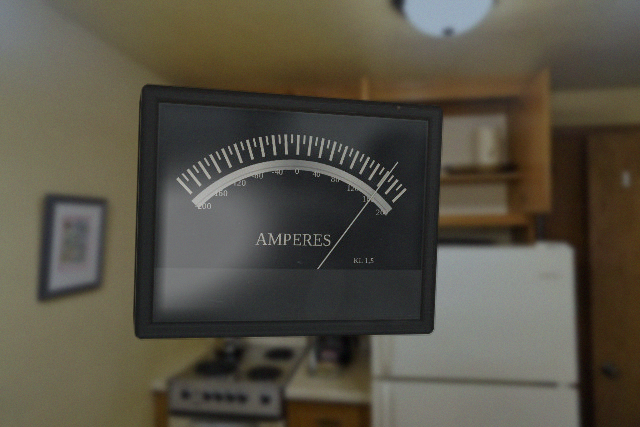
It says value=160 unit=A
